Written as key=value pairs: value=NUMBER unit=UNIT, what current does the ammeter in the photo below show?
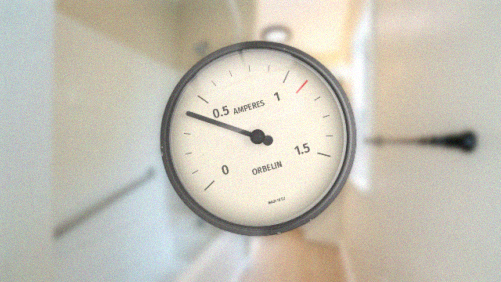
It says value=0.4 unit=A
